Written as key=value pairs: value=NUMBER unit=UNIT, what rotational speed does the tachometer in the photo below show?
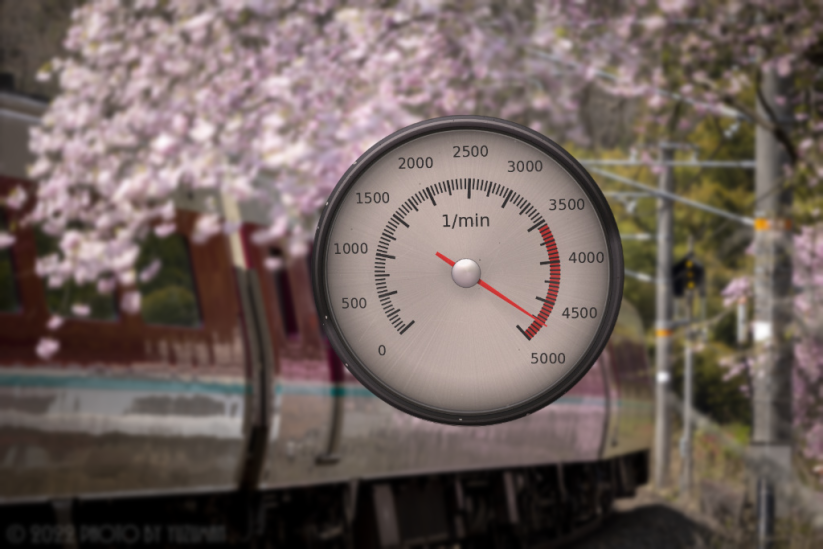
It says value=4750 unit=rpm
